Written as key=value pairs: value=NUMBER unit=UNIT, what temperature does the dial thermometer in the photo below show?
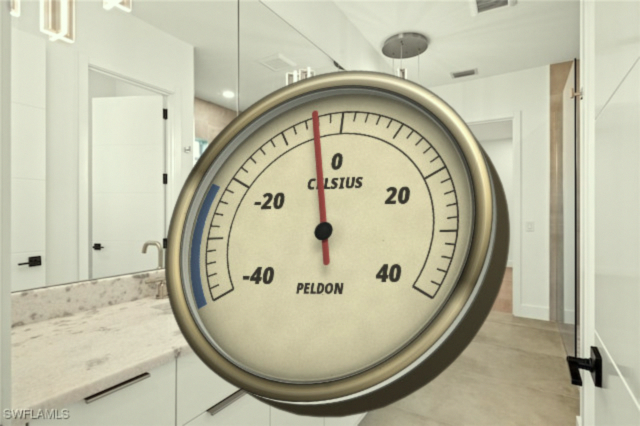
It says value=-4 unit=°C
